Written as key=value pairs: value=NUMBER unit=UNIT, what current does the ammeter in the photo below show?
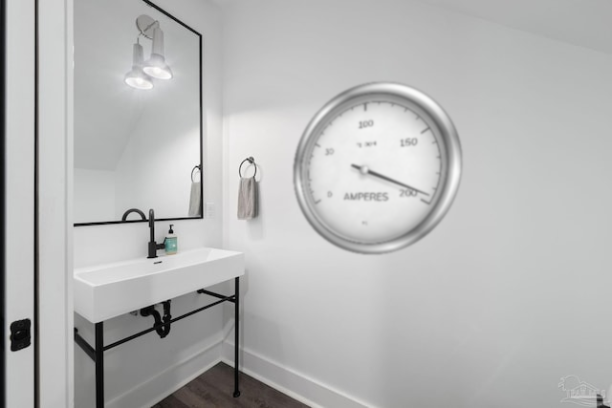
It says value=195 unit=A
